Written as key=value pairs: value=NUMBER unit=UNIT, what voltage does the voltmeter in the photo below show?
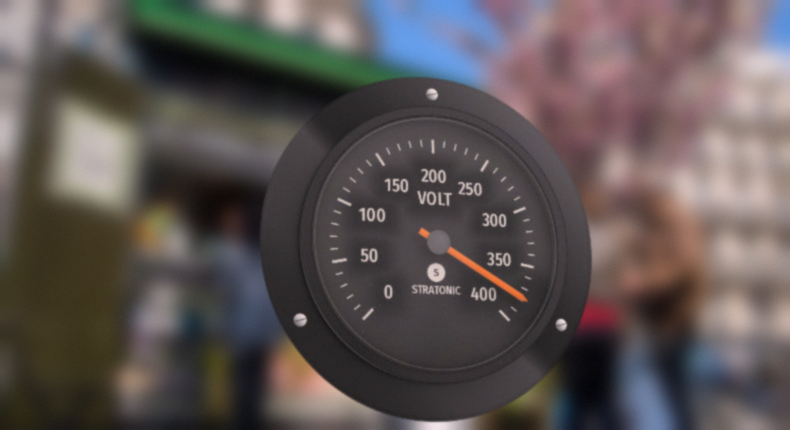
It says value=380 unit=V
